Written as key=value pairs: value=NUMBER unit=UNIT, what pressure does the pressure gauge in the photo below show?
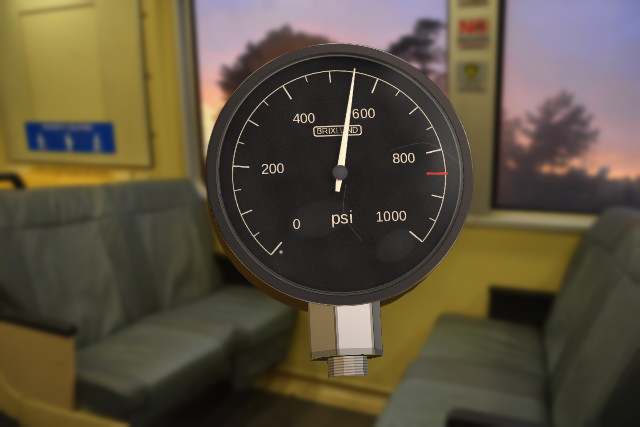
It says value=550 unit=psi
